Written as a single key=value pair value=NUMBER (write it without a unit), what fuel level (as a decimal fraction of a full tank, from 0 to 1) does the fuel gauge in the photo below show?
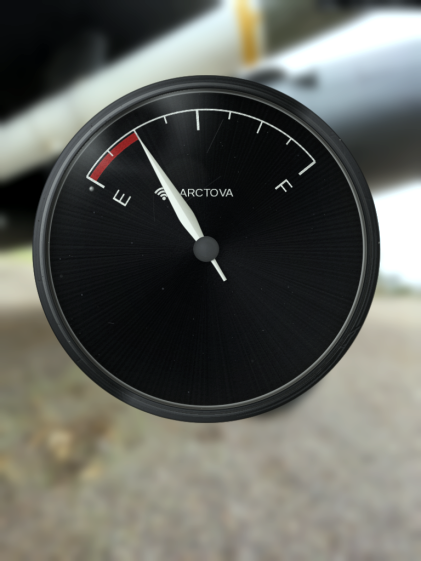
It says value=0.25
